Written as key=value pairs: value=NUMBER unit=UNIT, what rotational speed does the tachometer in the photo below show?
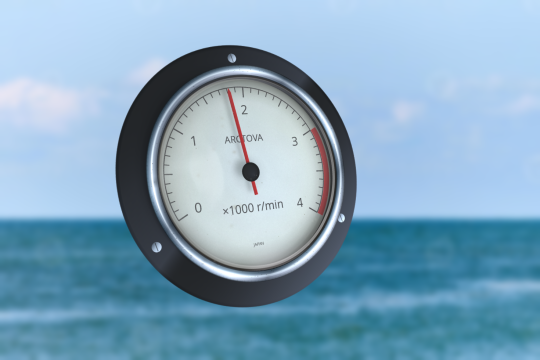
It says value=1800 unit=rpm
